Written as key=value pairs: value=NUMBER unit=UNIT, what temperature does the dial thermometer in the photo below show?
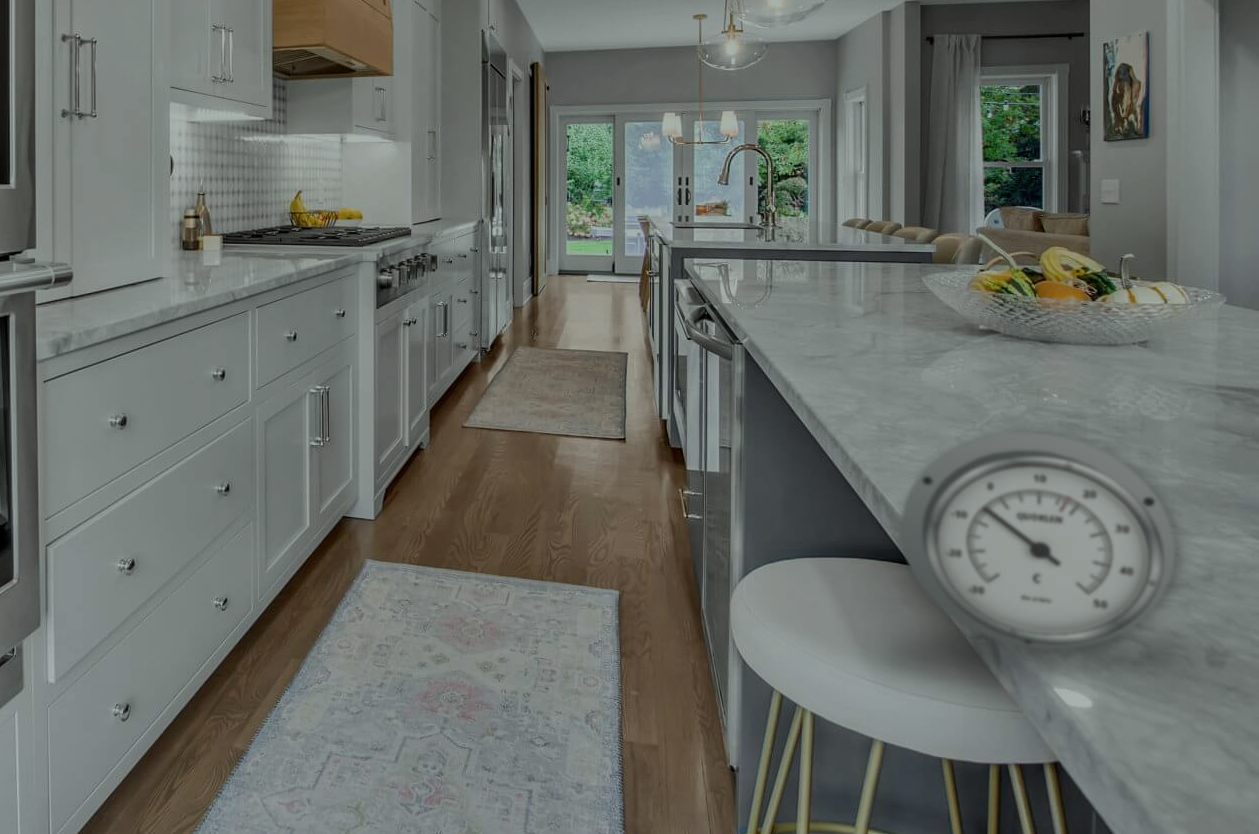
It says value=-5 unit=°C
